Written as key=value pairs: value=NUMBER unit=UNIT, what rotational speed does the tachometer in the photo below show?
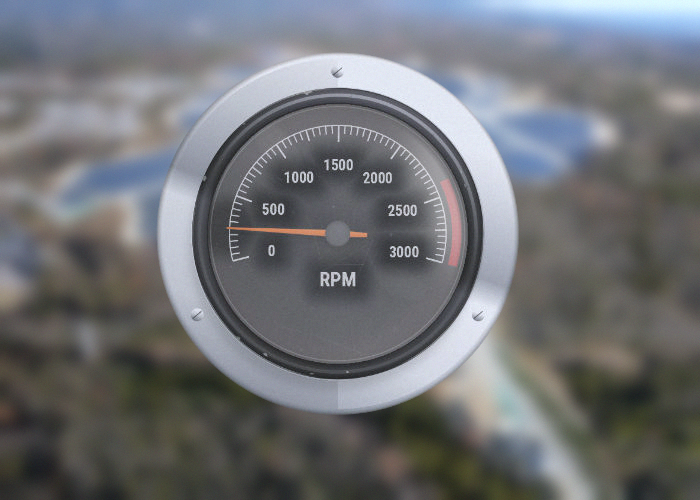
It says value=250 unit=rpm
